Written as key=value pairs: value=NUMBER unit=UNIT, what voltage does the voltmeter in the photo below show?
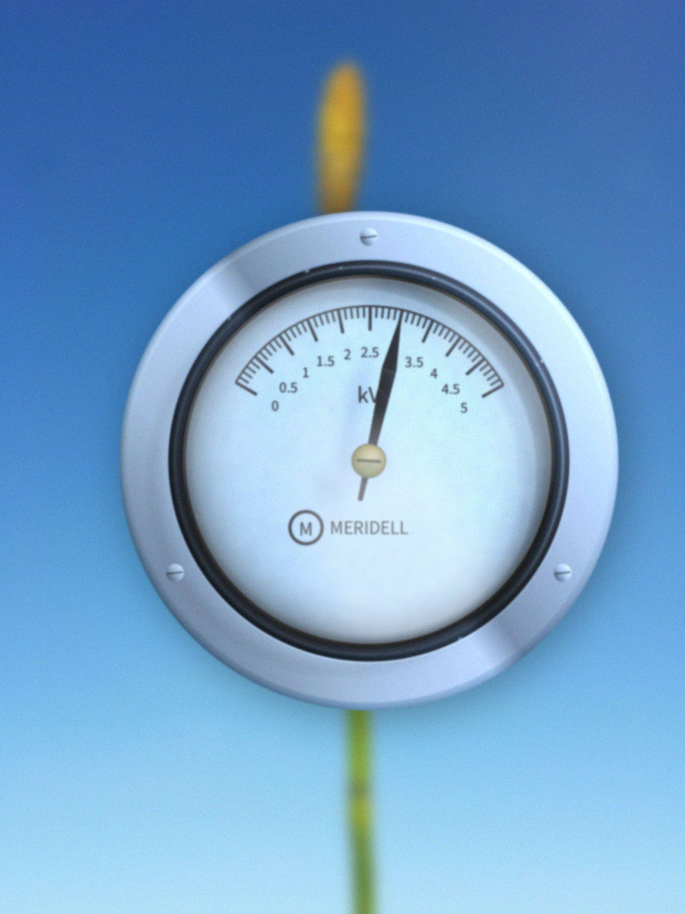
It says value=3 unit=kV
